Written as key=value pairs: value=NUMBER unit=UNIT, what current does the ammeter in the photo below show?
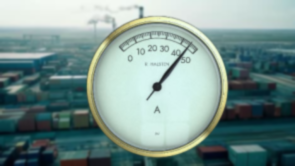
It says value=45 unit=A
